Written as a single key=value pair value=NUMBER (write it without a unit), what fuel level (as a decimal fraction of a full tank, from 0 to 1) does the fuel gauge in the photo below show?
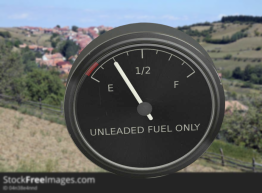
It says value=0.25
